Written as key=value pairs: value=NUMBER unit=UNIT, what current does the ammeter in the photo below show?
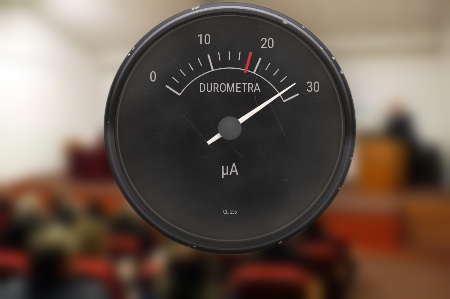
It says value=28 unit=µA
